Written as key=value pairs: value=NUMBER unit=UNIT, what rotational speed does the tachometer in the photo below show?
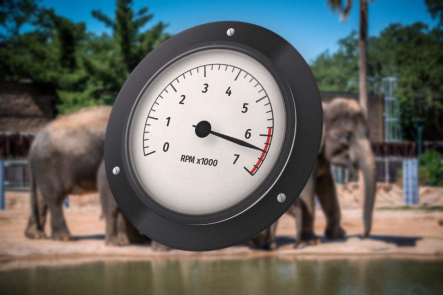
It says value=6400 unit=rpm
